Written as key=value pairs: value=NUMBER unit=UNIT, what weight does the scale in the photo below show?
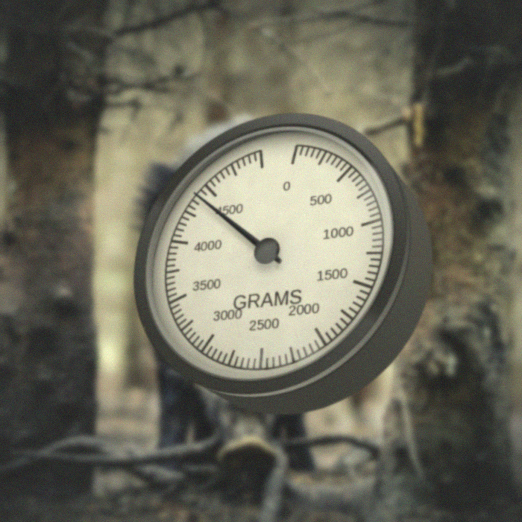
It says value=4400 unit=g
